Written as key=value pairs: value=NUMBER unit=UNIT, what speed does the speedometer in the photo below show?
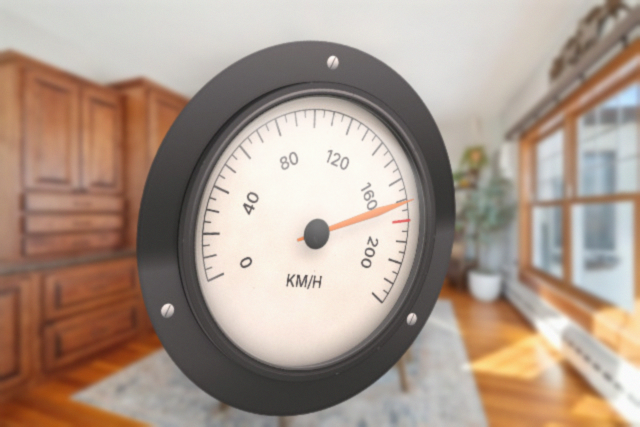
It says value=170 unit=km/h
